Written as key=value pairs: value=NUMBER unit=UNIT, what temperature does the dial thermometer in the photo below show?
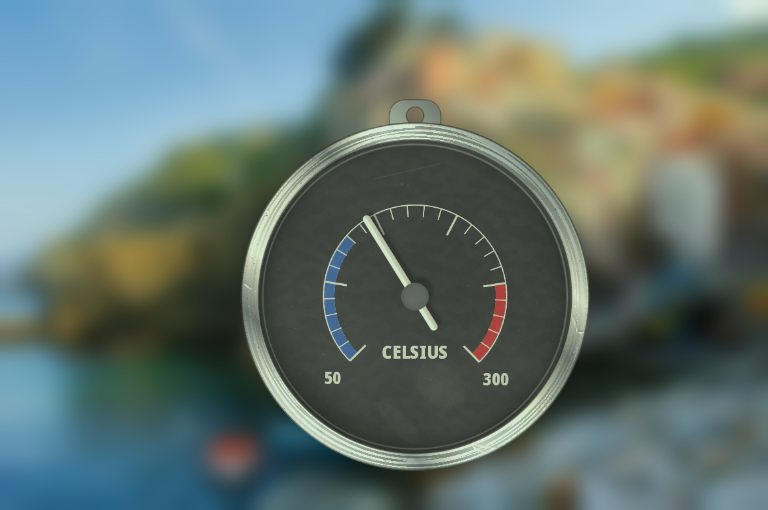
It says value=145 unit=°C
